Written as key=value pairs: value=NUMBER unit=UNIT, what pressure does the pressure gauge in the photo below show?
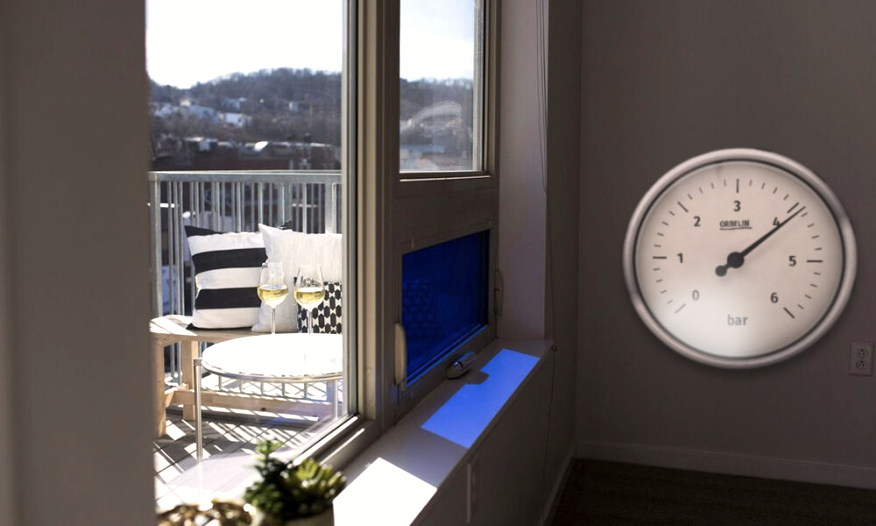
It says value=4.1 unit=bar
